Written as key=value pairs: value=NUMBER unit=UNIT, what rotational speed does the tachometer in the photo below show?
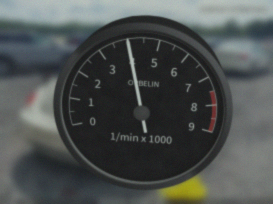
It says value=4000 unit=rpm
